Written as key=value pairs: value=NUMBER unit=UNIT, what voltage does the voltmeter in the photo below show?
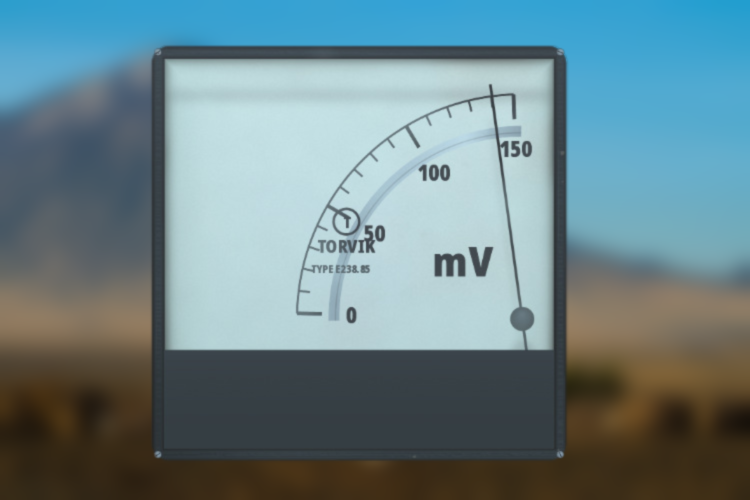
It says value=140 unit=mV
